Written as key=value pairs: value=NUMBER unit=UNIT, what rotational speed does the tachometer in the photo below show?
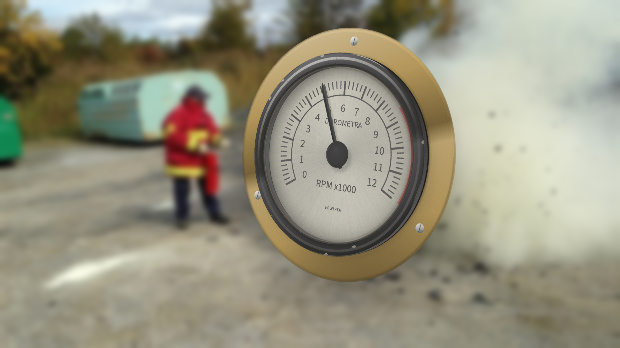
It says value=5000 unit=rpm
